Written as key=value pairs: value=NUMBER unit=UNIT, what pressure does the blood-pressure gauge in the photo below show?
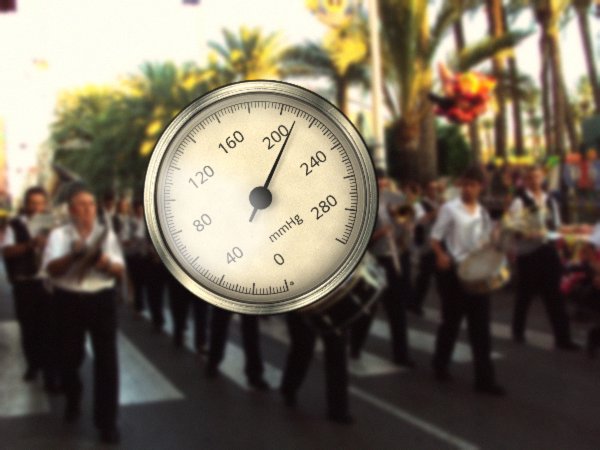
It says value=210 unit=mmHg
